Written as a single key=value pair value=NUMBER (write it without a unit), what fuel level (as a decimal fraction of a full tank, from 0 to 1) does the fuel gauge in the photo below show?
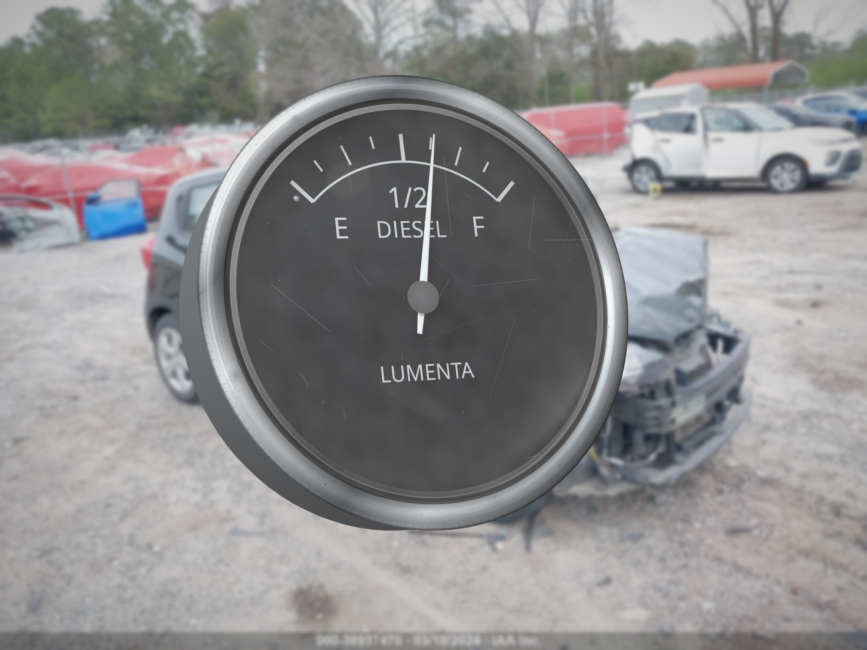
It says value=0.625
